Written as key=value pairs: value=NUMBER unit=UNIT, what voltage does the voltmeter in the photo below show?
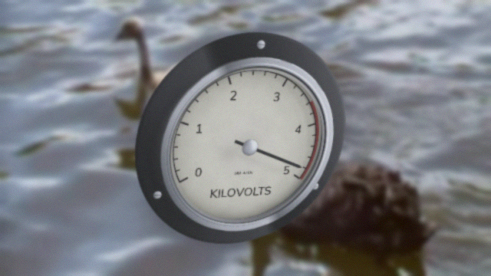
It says value=4.8 unit=kV
